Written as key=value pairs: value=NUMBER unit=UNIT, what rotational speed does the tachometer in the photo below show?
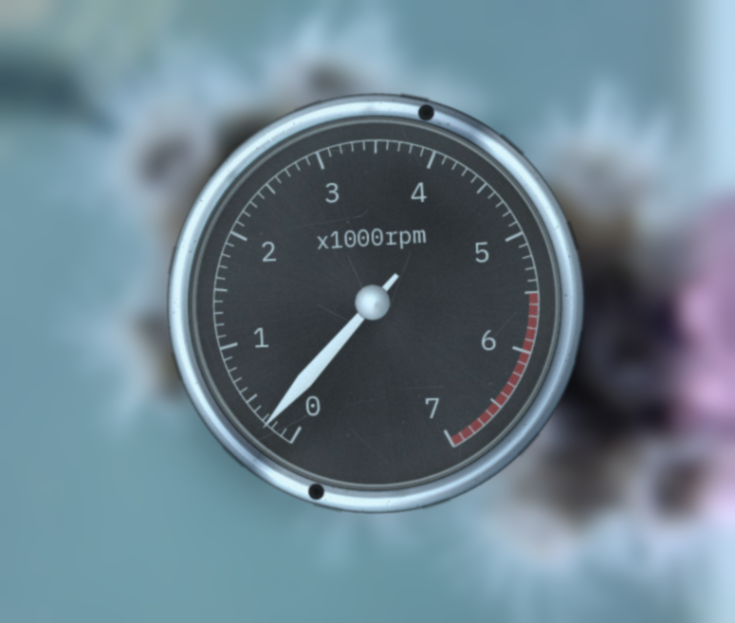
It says value=250 unit=rpm
